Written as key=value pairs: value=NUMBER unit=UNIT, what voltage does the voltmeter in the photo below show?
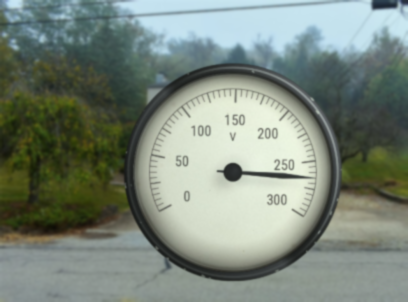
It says value=265 unit=V
